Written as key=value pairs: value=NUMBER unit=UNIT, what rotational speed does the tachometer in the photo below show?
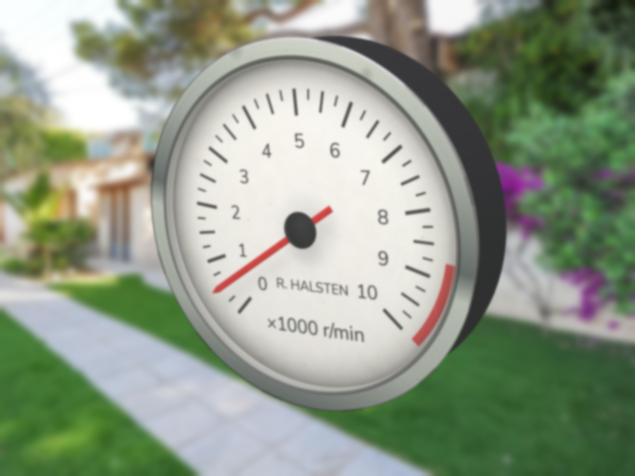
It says value=500 unit=rpm
